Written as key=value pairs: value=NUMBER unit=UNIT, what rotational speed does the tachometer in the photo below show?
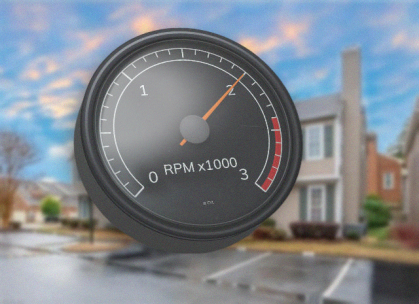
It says value=2000 unit=rpm
